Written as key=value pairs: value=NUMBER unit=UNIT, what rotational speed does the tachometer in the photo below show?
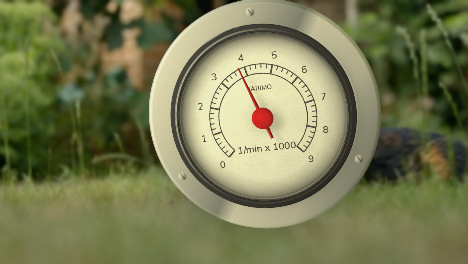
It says value=3800 unit=rpm
